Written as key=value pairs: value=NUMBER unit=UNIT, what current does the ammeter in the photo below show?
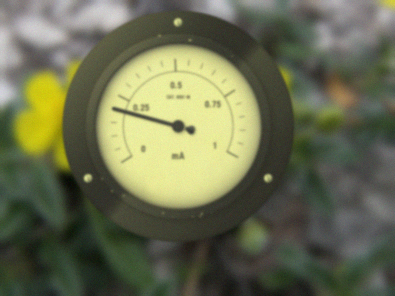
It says value=0.2 unit=mA
